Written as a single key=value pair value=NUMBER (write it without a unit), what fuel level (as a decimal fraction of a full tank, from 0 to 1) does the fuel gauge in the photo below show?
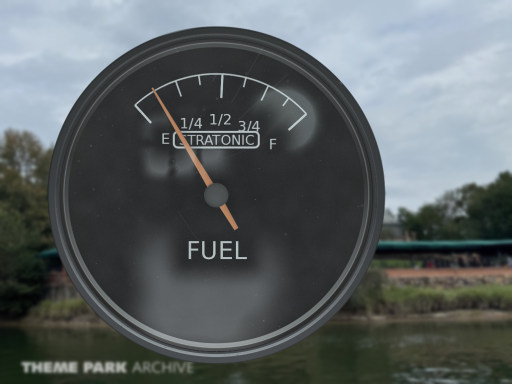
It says value=0.125
